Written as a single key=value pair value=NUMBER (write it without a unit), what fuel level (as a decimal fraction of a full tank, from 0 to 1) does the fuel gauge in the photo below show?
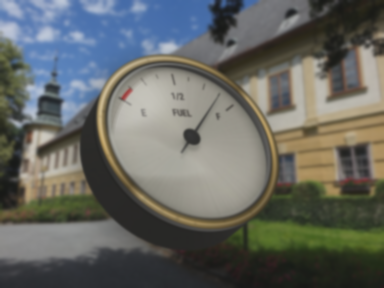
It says value=0.875
